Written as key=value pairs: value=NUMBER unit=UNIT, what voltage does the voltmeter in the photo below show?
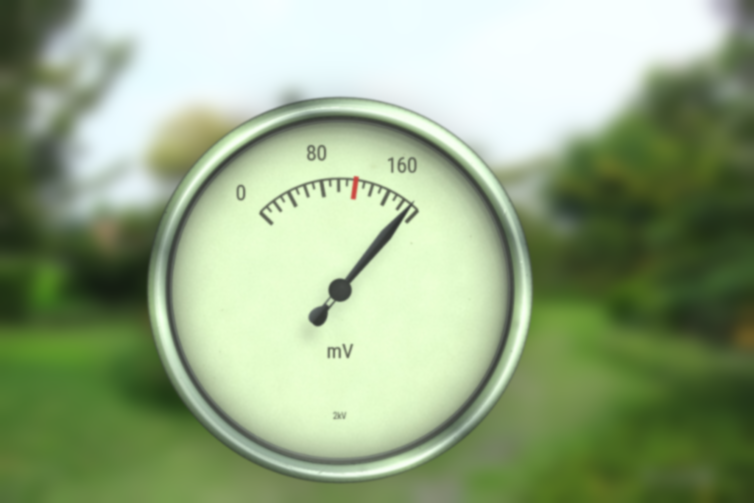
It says value=190 unit=mV
